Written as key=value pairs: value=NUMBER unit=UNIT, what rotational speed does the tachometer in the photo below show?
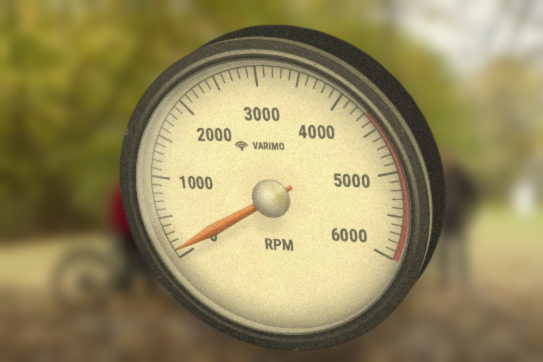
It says value=100 unit=rpm
